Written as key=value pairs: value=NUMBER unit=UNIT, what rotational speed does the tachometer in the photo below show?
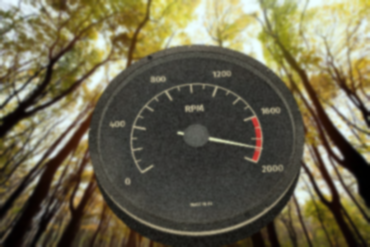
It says value=1900 unit=rpm
